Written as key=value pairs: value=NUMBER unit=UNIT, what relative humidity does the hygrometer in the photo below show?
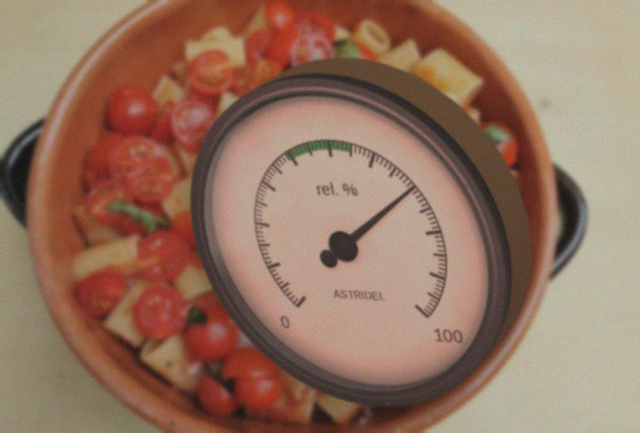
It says value=70 unit=%
